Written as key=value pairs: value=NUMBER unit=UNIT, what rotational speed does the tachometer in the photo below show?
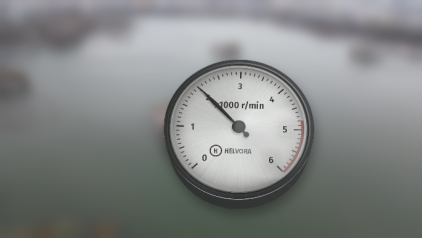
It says value=2000 unit=rpm
